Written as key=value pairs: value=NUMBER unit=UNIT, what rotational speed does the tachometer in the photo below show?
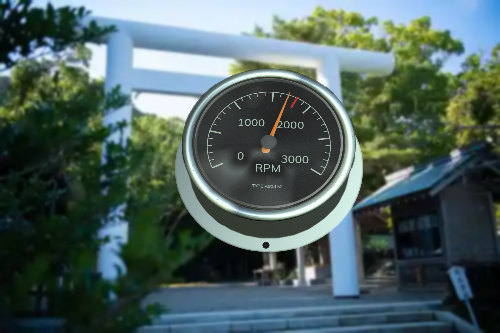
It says value=1700 unit=rpm
